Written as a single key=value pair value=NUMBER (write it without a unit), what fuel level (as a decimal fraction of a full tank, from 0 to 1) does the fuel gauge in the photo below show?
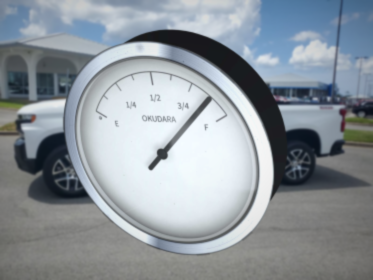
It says value=0.875
